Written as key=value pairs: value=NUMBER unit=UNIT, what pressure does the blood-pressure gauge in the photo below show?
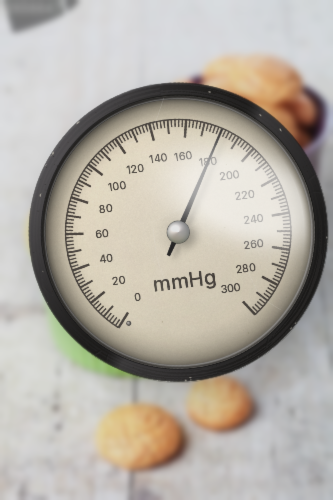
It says value=180 unit=mmHg
